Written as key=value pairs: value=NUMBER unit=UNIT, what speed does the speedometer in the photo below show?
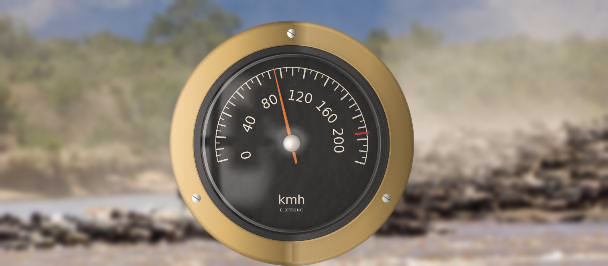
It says value=95 unit=km/h
